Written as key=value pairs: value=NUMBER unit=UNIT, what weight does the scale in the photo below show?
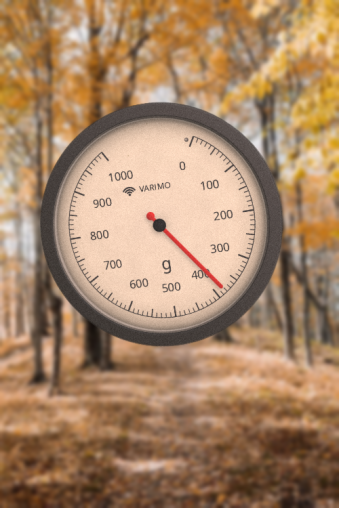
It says value=380 unit=g
